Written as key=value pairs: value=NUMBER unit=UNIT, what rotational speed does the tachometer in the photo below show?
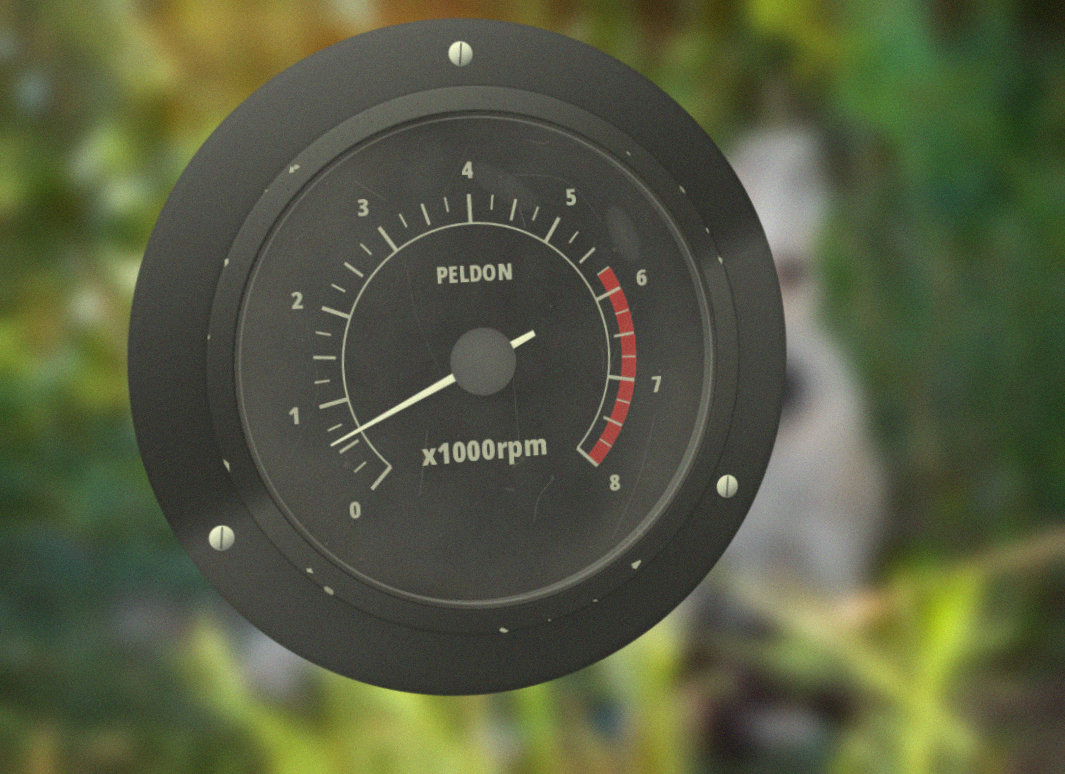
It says value=625 unit=rpm
